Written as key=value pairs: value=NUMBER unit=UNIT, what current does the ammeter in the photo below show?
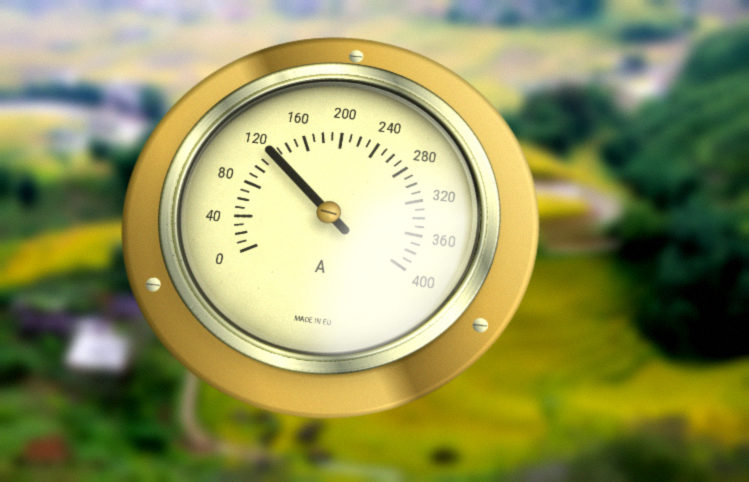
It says value=120 unit=A
